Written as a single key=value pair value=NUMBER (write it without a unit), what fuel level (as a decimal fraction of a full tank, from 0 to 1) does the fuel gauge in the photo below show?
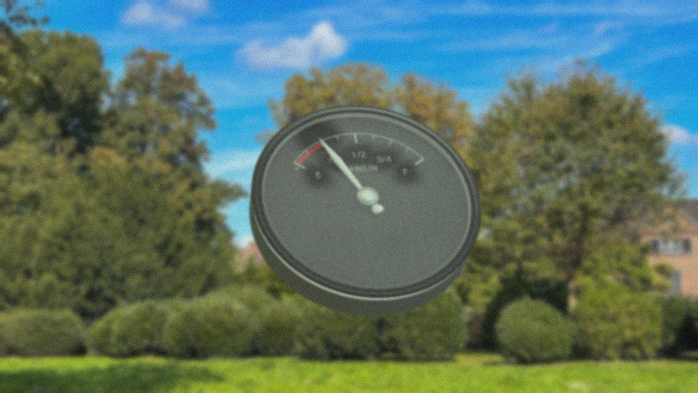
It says value=0.25
